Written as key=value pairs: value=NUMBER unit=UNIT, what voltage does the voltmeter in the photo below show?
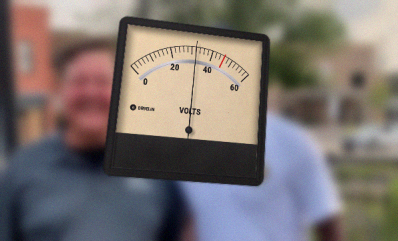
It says value=32 unit=V
